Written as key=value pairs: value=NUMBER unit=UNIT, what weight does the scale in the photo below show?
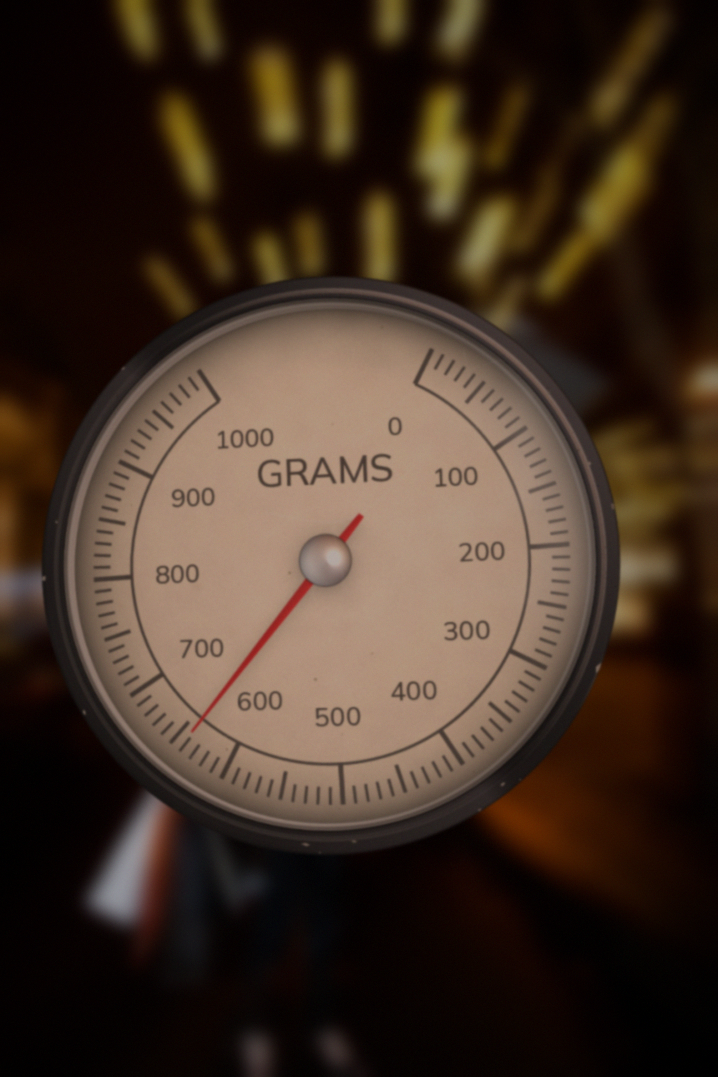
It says value=640 unit=g
